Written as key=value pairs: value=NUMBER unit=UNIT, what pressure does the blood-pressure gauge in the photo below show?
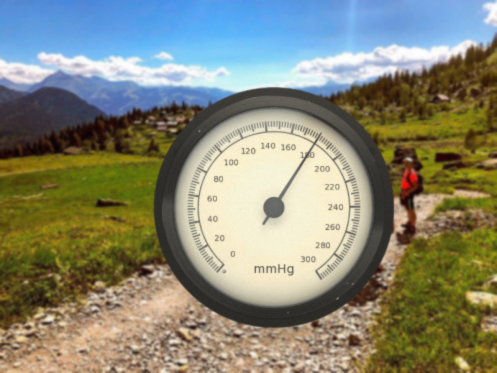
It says value=180 unit=mmHg
